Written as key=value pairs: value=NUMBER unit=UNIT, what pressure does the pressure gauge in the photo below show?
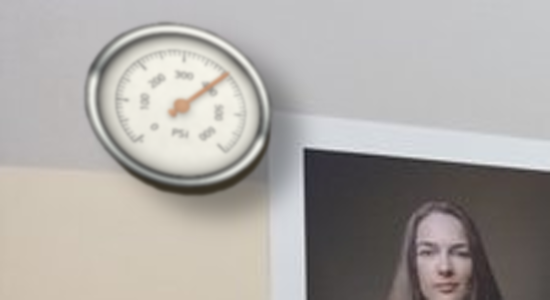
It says value=400 unit=psi
